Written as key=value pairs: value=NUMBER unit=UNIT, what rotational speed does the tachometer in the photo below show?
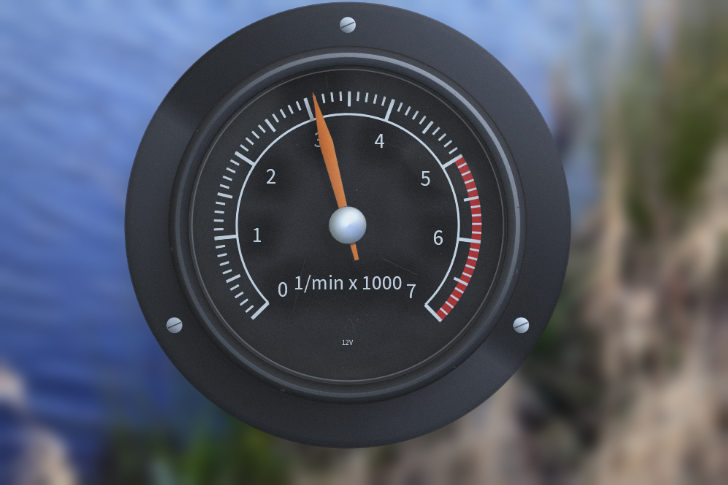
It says value=3100 unit=rpm
